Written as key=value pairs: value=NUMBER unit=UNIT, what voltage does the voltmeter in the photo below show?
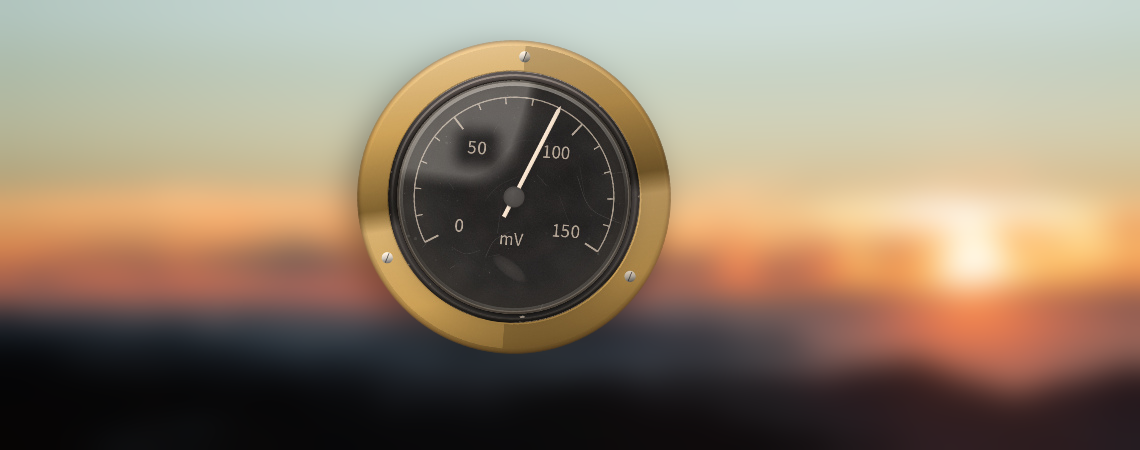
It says value=90 unit=mV
